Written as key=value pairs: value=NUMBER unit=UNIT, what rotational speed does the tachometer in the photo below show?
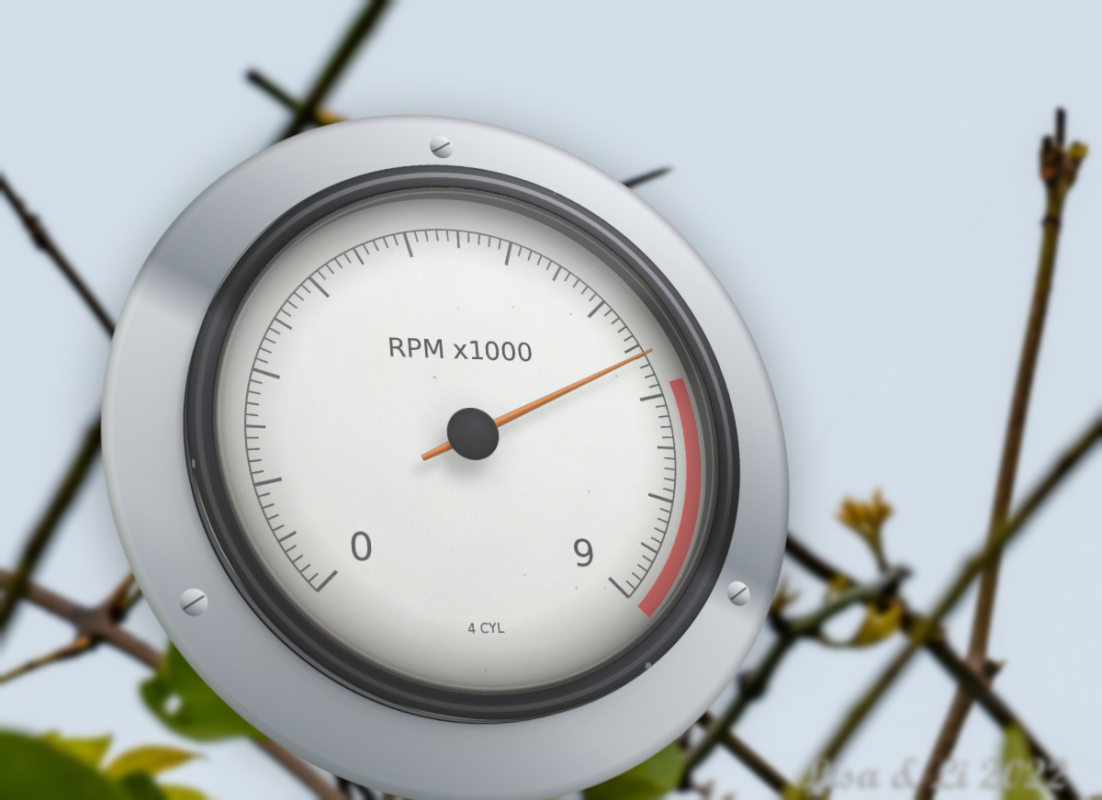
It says value=6600 unit=rpm
